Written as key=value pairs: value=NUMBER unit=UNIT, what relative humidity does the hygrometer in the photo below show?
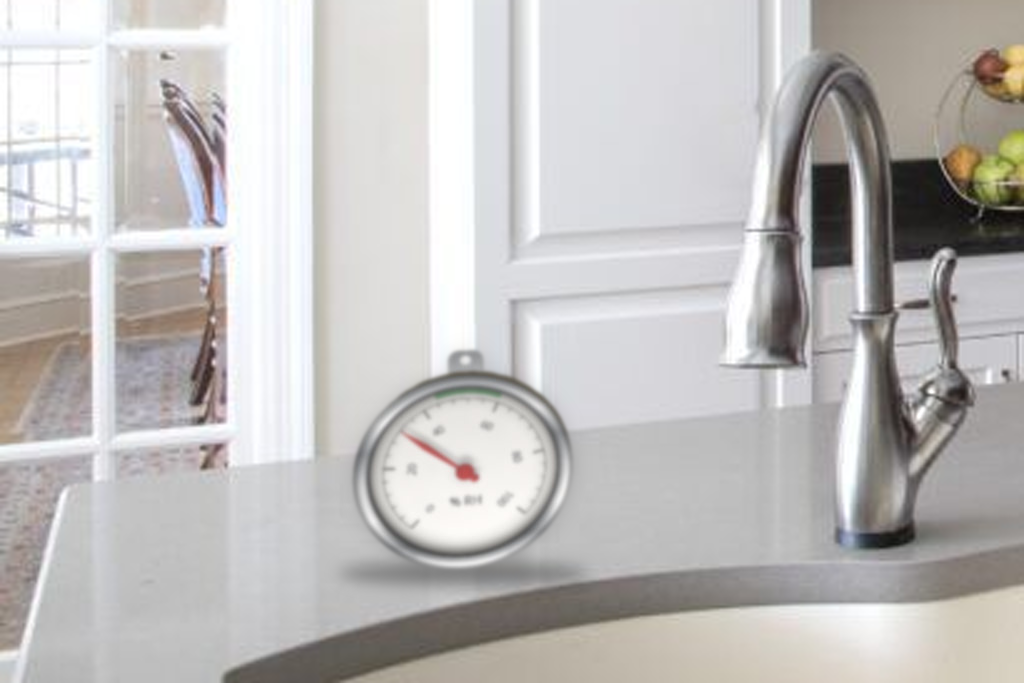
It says value=32 unit=%
